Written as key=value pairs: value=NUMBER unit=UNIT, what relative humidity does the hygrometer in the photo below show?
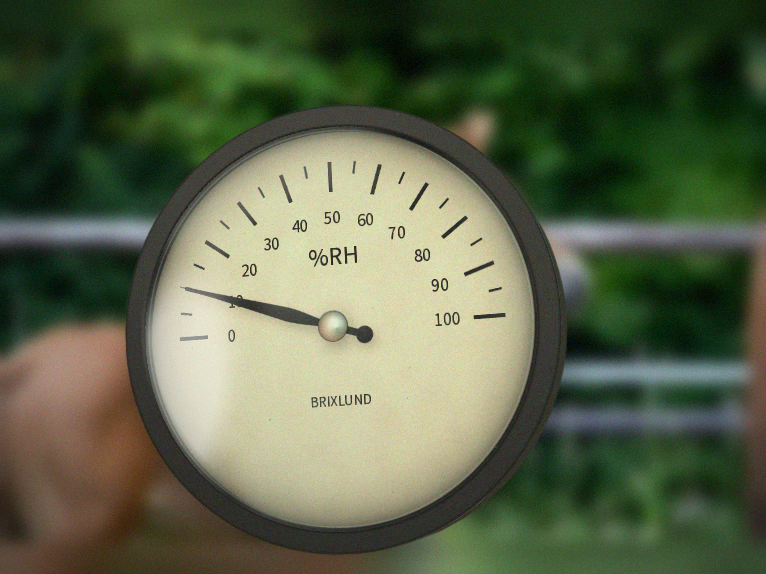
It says value=10 unit=%
